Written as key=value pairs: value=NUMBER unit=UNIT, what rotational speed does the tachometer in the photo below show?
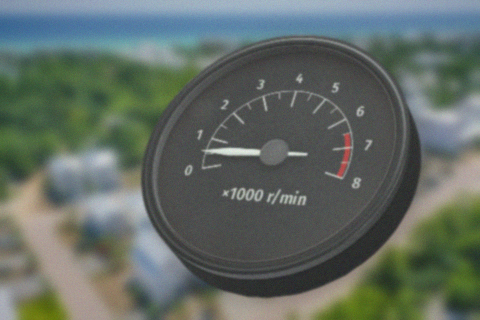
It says value=500 unit=rpm
